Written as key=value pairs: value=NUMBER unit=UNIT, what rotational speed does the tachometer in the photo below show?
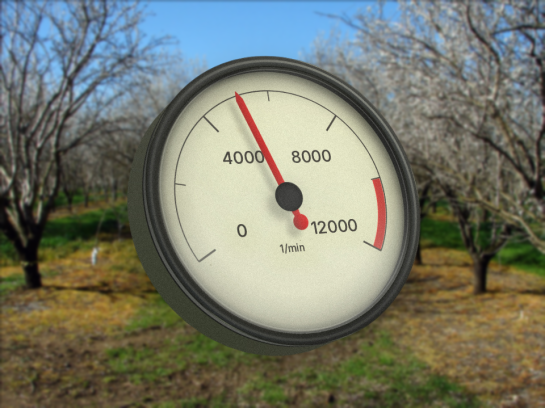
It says value=5000 unit=rpm
